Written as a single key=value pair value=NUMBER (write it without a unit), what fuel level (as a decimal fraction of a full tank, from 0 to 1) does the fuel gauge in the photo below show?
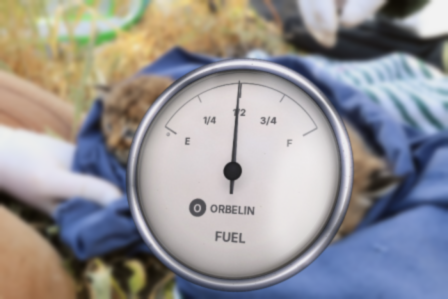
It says value=0.5
